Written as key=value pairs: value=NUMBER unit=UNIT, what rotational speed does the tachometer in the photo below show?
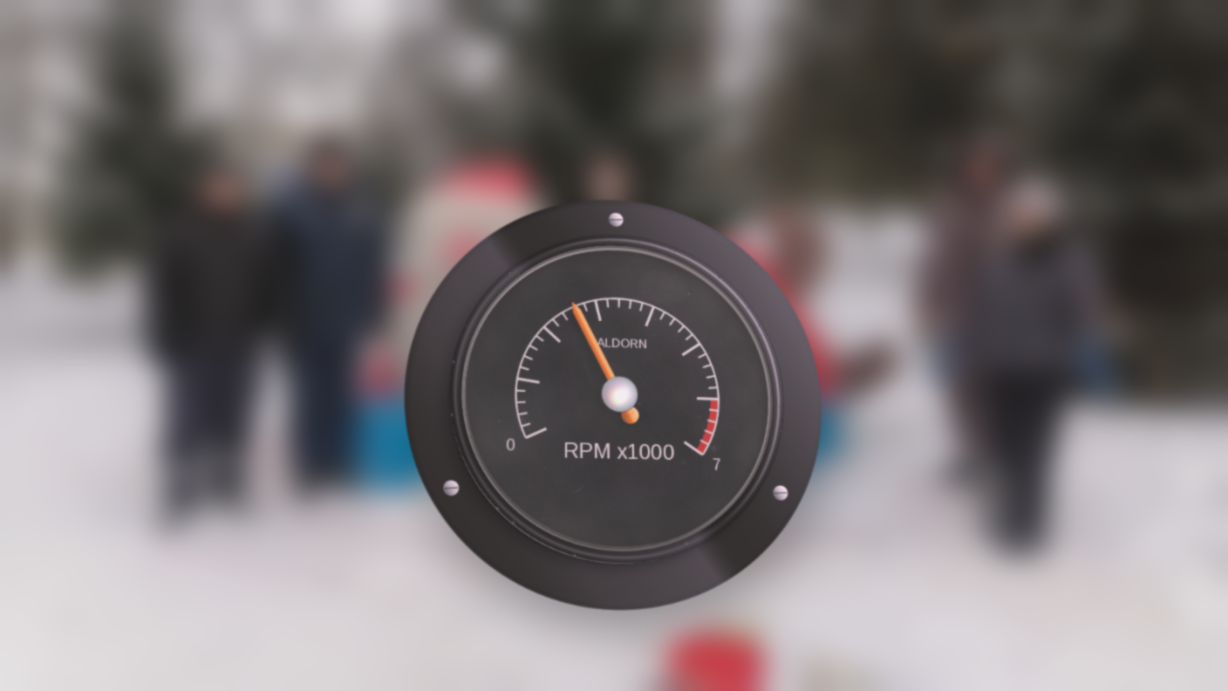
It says value=2600 unit=rpm
